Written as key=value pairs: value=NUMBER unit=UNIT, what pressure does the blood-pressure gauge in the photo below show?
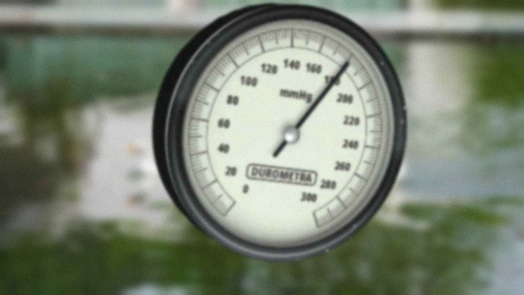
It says value=180 unit=mmHg
